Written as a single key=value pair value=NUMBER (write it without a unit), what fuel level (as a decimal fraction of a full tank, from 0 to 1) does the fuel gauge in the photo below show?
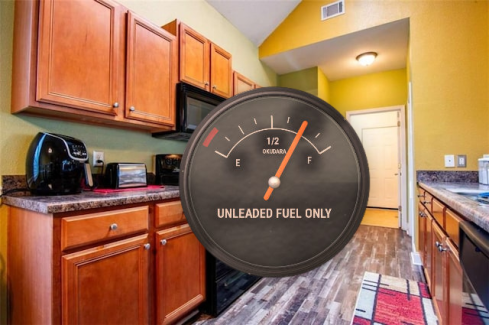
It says value=0.75
